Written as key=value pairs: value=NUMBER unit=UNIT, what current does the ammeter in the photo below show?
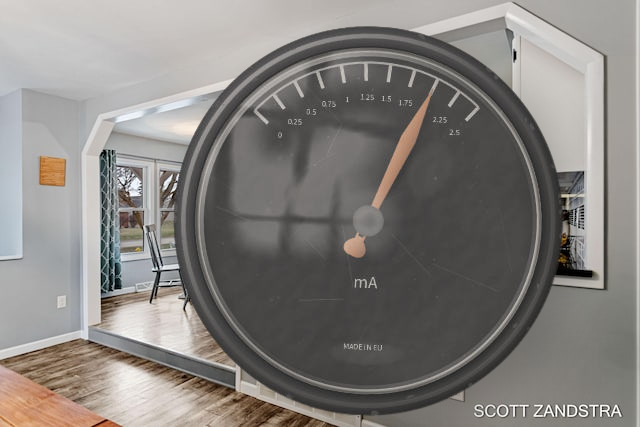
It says value=2 unit=mA
